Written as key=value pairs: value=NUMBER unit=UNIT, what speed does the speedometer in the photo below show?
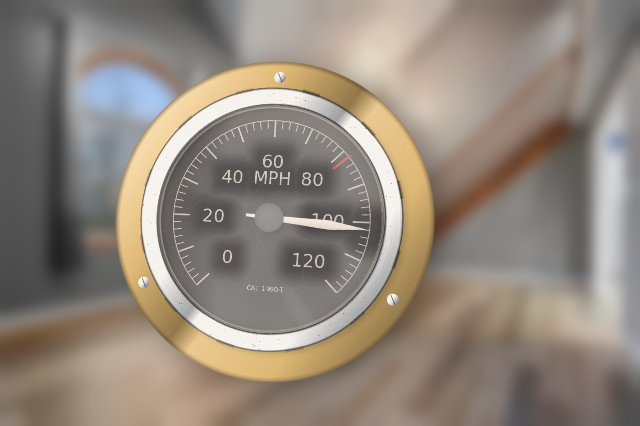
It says value=102 unit=mph
